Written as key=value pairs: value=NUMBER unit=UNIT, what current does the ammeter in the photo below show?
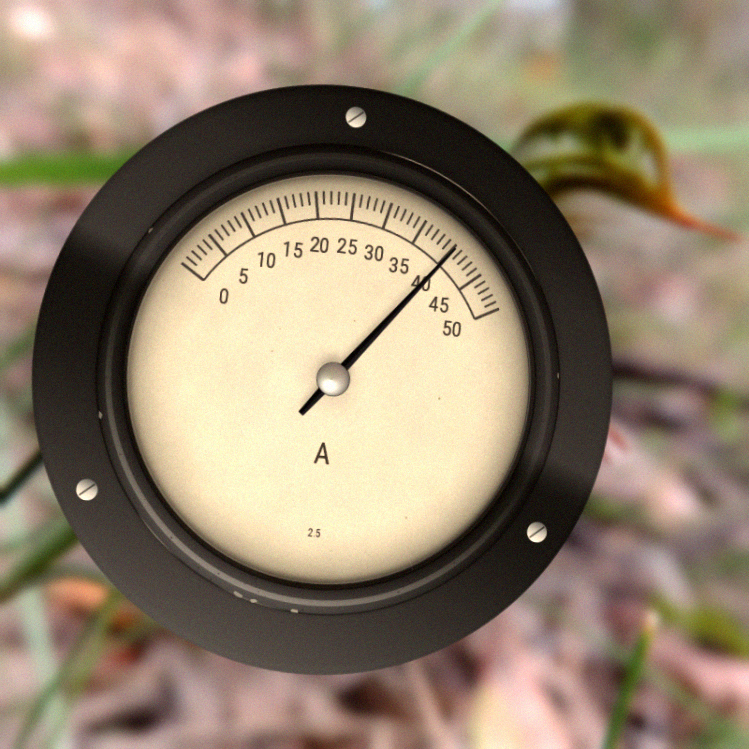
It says value=40 unit=A
